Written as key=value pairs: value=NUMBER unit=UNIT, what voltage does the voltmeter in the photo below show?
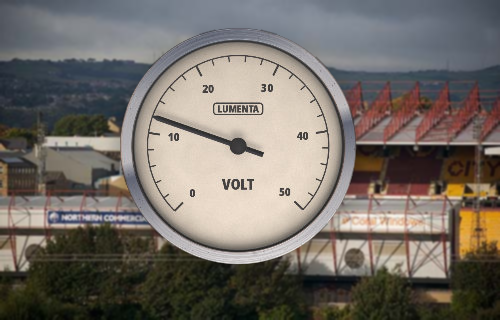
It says value=12 unit=V
